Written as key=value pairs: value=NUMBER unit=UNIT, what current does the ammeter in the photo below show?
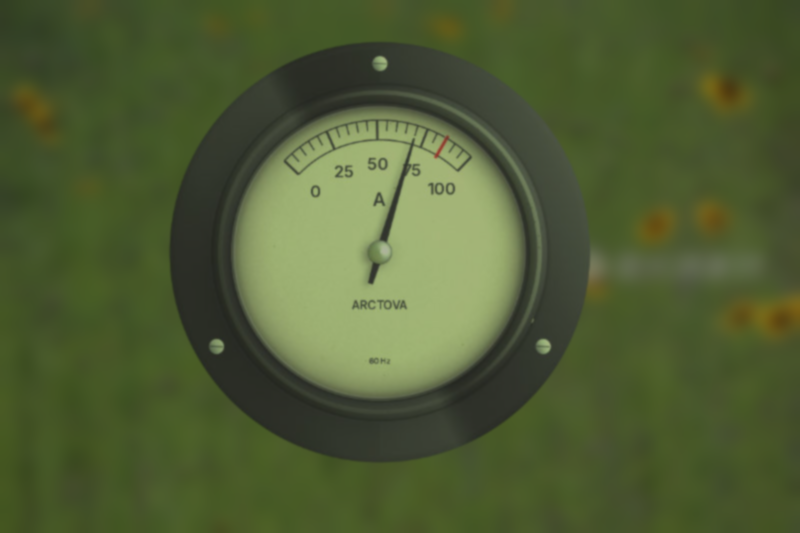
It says value=70 unit=A
